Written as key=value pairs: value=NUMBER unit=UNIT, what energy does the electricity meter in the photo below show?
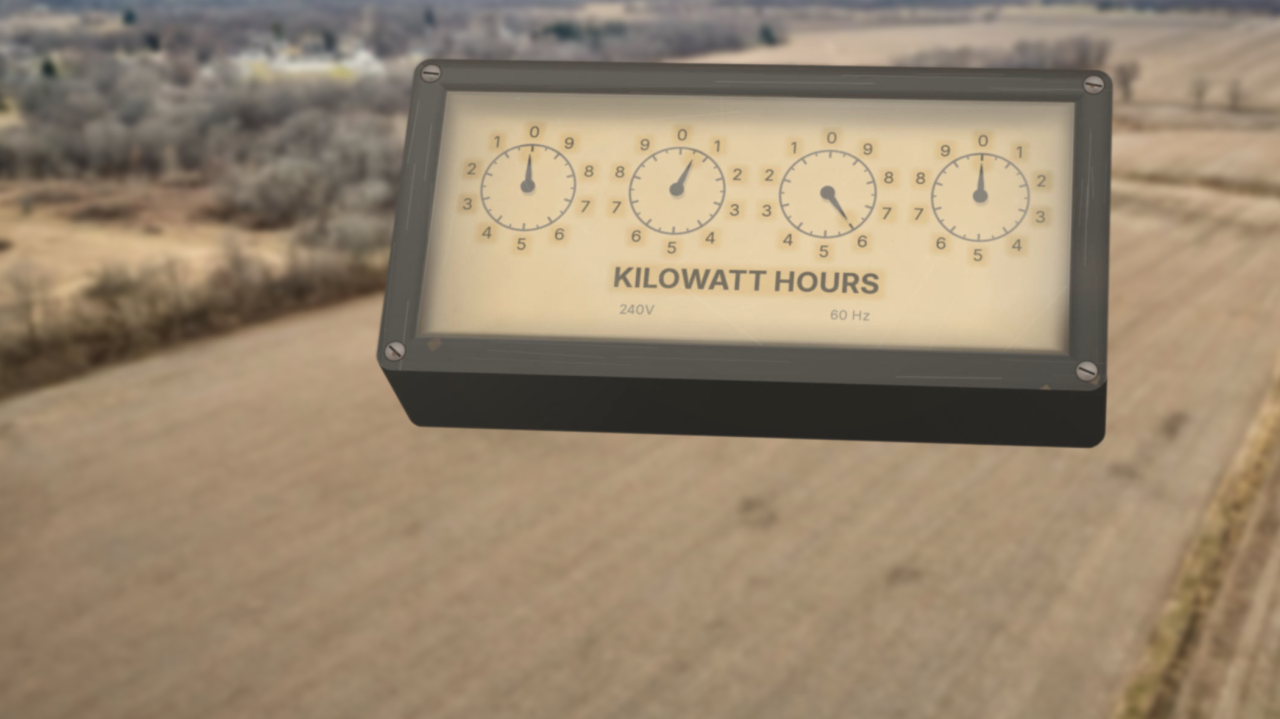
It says value=60 unit=kWh
